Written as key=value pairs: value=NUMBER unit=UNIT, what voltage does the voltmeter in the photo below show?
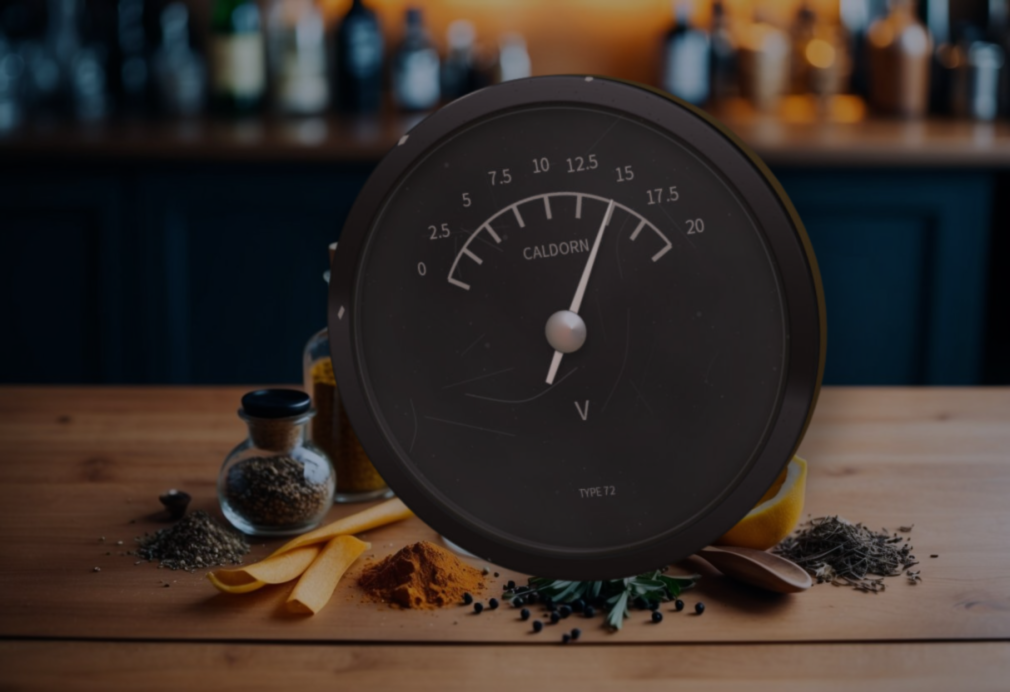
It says value=15 unit=V
